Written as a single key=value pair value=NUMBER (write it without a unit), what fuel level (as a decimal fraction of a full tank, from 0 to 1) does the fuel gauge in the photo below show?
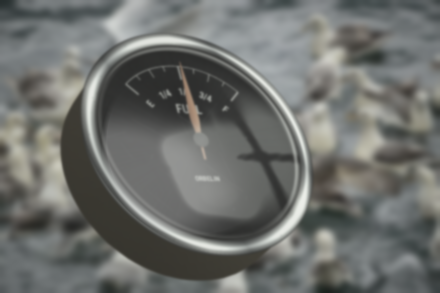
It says value=0.5
